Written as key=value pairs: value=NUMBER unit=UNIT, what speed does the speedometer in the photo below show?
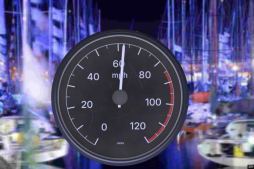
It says value=62.5 unit=mph
